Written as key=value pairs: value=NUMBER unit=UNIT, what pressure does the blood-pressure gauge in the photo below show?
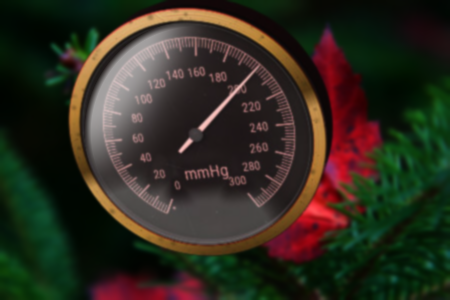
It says value=200 unit=mmHg
